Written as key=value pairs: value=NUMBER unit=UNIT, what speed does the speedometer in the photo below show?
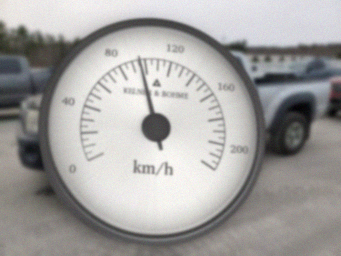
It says value=95 unit=km/h
